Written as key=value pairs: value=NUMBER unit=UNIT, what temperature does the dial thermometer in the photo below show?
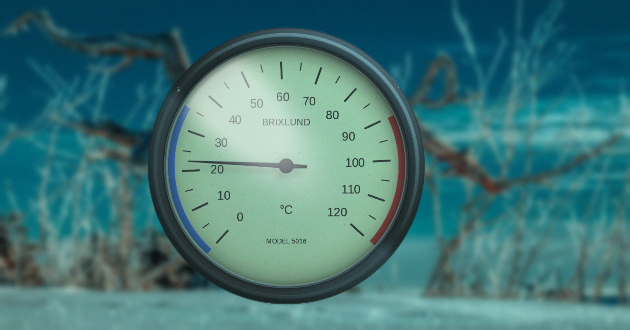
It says value=22.5 unit=°C
